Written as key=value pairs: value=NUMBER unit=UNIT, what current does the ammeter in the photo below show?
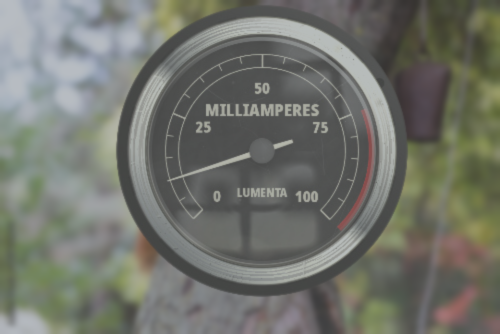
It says value=10 unit=mA
